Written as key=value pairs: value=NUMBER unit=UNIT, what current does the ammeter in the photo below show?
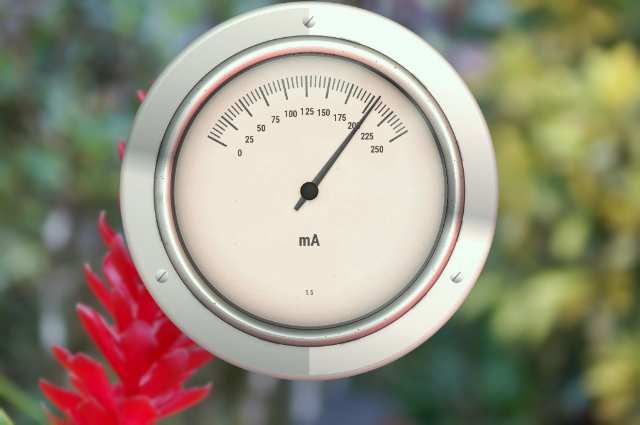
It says value=205 unit=mA
